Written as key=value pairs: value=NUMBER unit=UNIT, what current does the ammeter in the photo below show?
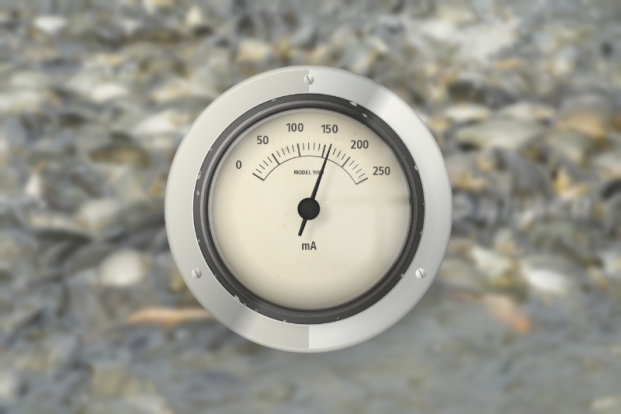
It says value=160 unit=mA
